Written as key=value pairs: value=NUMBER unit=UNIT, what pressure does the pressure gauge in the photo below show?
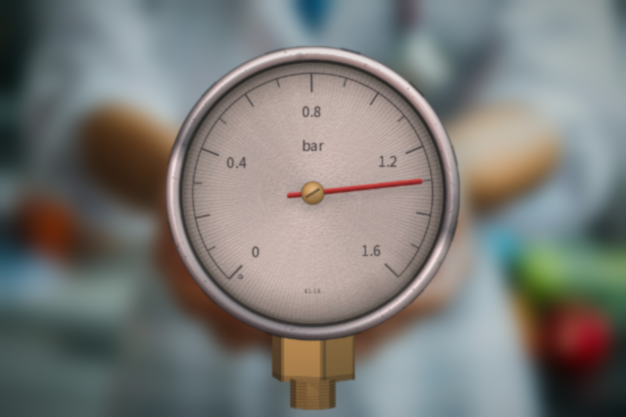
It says value=1.3 unit=bar
